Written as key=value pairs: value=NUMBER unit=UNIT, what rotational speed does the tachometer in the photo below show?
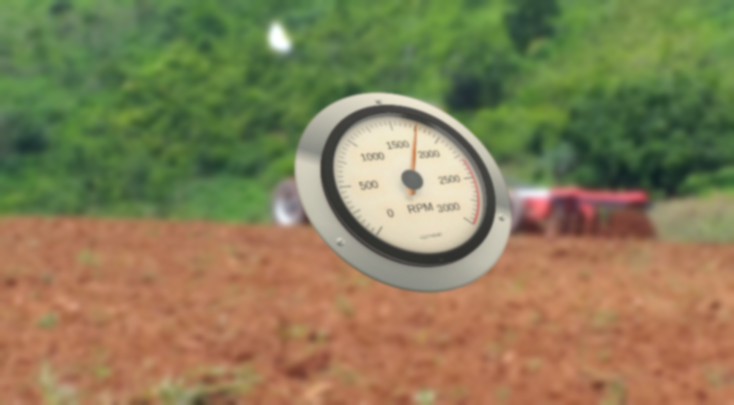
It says value=1750 unit=rpm
